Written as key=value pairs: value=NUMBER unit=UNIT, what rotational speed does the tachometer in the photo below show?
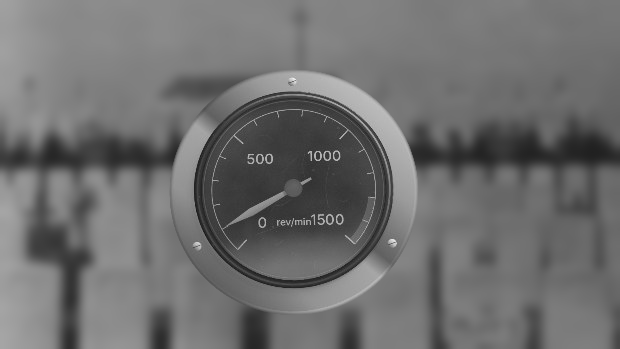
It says value=100 unit=rpm
